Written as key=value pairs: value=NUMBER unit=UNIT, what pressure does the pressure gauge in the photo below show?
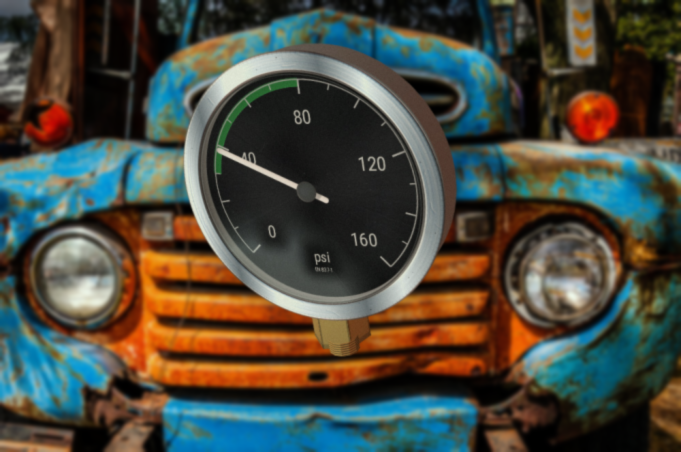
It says value=40 unit=psi
